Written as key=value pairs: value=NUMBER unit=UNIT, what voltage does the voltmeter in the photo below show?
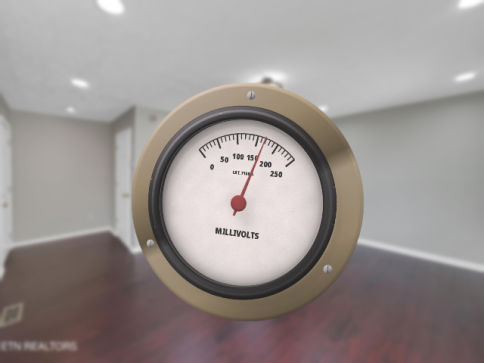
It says value=170 unit=mV
